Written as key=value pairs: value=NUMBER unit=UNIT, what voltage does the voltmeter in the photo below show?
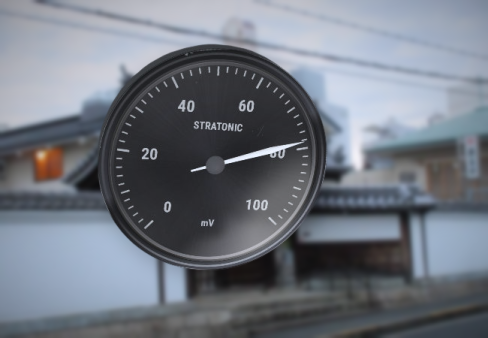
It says value=78 unit=mV
